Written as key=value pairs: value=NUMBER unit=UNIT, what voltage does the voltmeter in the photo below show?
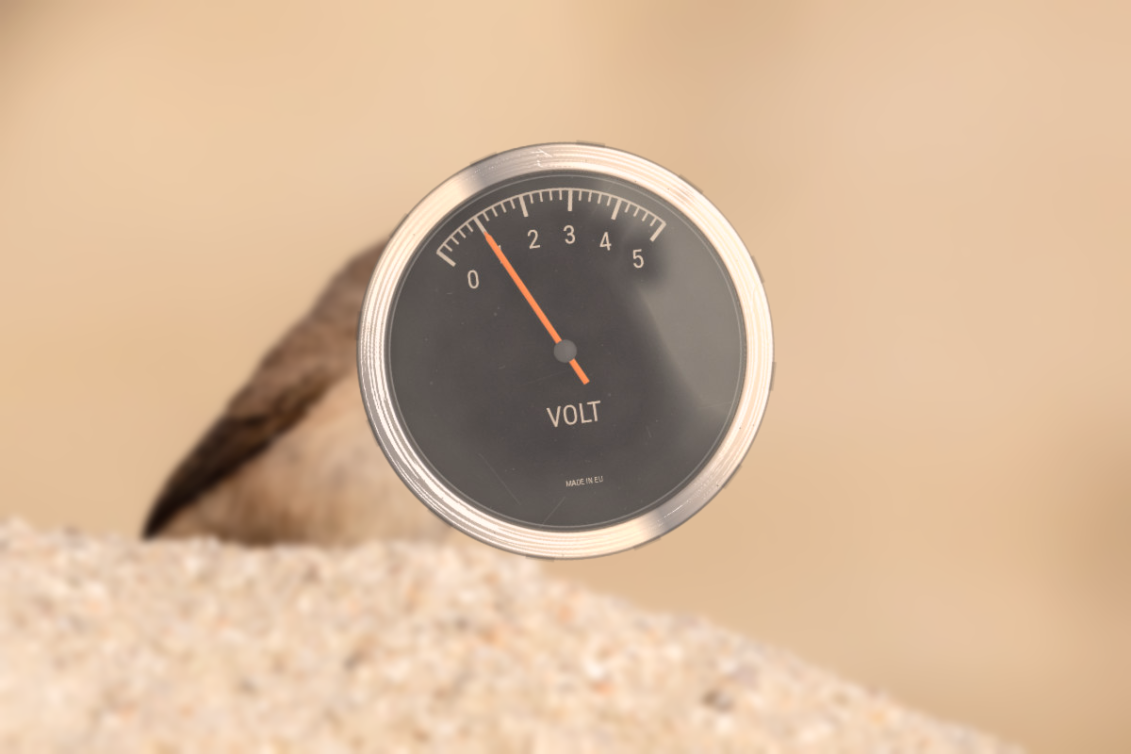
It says value=1 unit=V
